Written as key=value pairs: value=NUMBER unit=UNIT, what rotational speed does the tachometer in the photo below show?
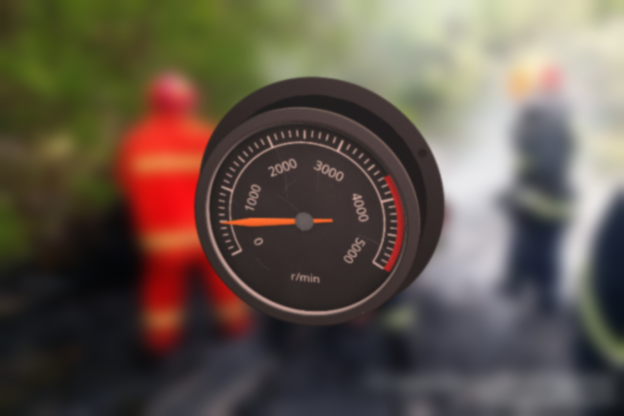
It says value=500 unit=rpm
